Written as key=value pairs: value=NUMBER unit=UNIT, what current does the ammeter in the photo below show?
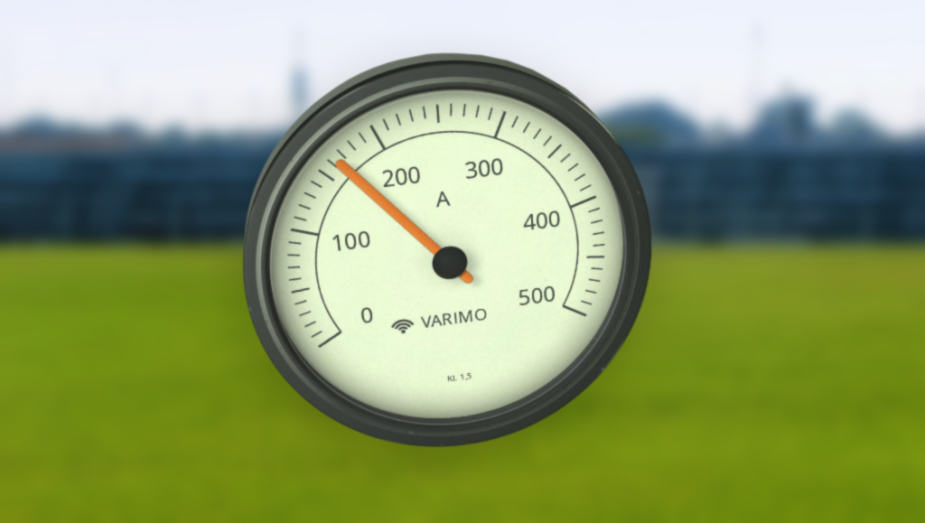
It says value=165 unit=A
